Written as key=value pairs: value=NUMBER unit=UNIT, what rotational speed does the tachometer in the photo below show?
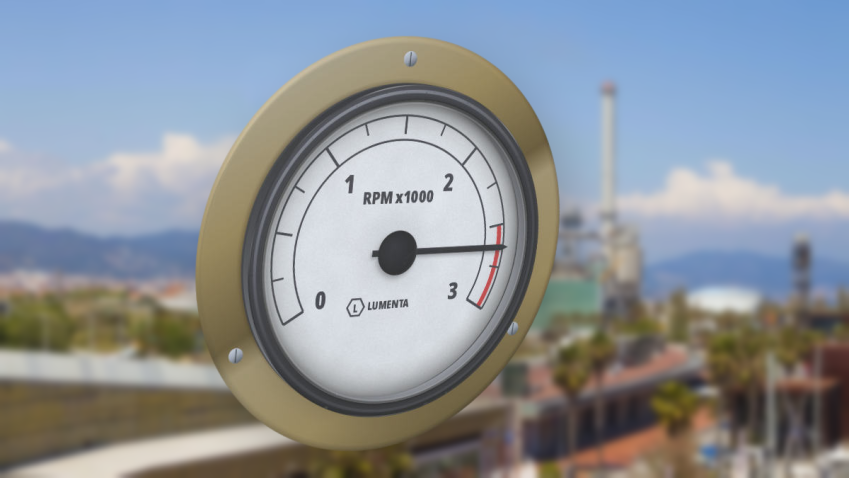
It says value=2625 unit=rpm
